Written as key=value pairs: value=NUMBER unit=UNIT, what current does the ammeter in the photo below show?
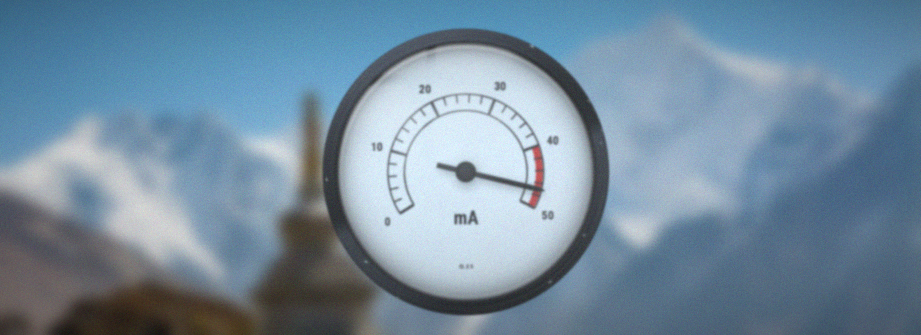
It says value=47 unit=mA
